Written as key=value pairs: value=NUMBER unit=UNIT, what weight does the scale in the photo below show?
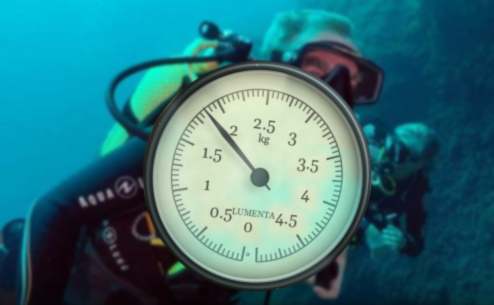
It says value=1.85 unit=kg
